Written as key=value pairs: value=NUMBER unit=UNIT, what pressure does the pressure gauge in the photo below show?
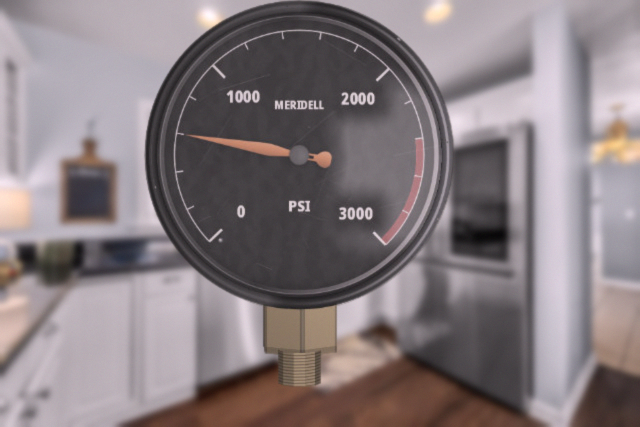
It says value=600 unit=psi
